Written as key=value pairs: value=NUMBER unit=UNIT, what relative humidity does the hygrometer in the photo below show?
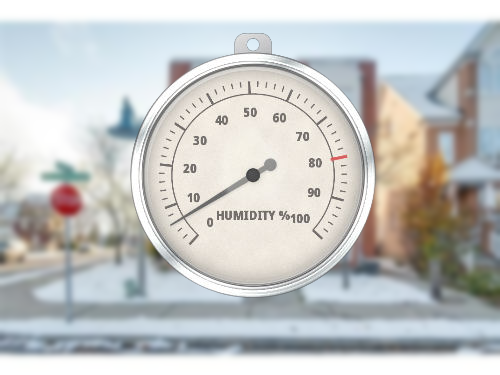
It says value=6 unit=%
